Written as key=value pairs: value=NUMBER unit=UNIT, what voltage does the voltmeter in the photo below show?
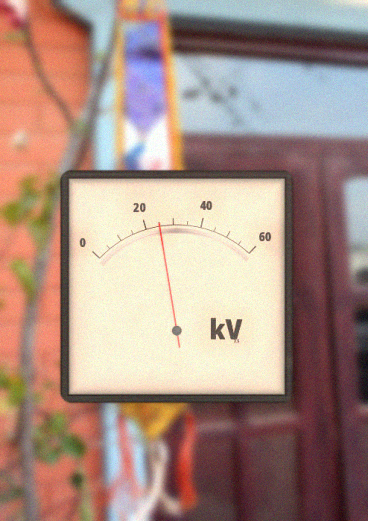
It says value=25 unit=kV
